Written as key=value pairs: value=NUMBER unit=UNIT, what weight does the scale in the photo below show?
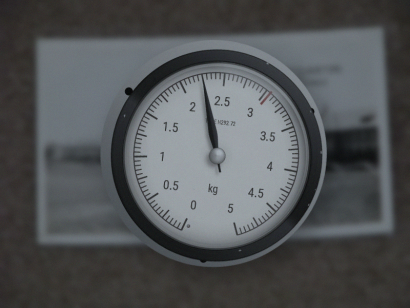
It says value=2.25 unit=kg
